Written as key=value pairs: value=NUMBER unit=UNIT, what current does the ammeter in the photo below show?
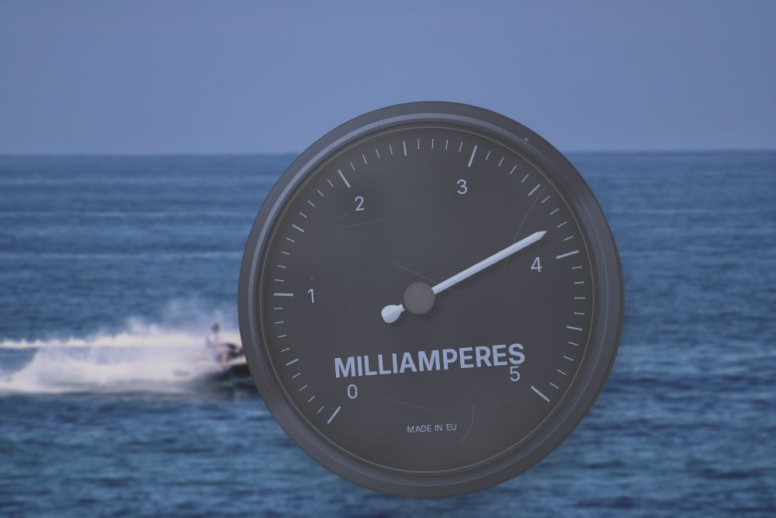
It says value=3.8 unit=mA
